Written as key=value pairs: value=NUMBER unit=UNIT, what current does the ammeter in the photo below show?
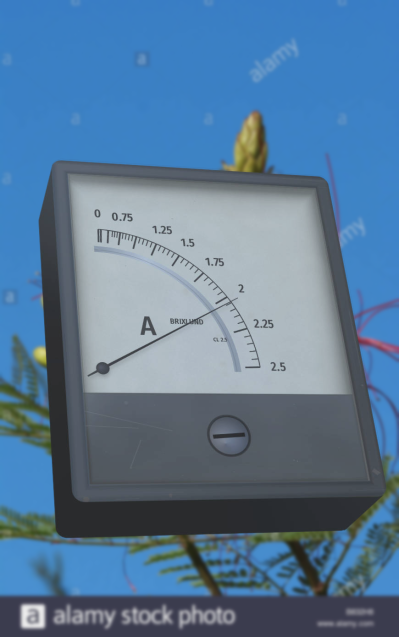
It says value=2.05 unit=A
